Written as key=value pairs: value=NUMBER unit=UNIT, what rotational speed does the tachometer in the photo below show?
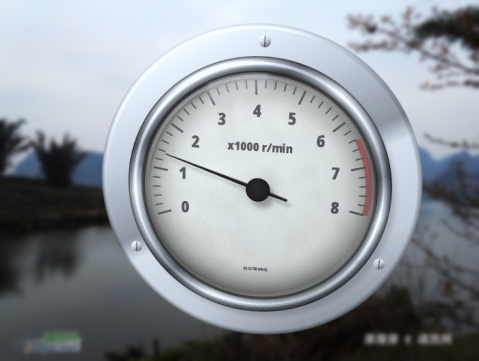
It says value=1400 unit=rpm
